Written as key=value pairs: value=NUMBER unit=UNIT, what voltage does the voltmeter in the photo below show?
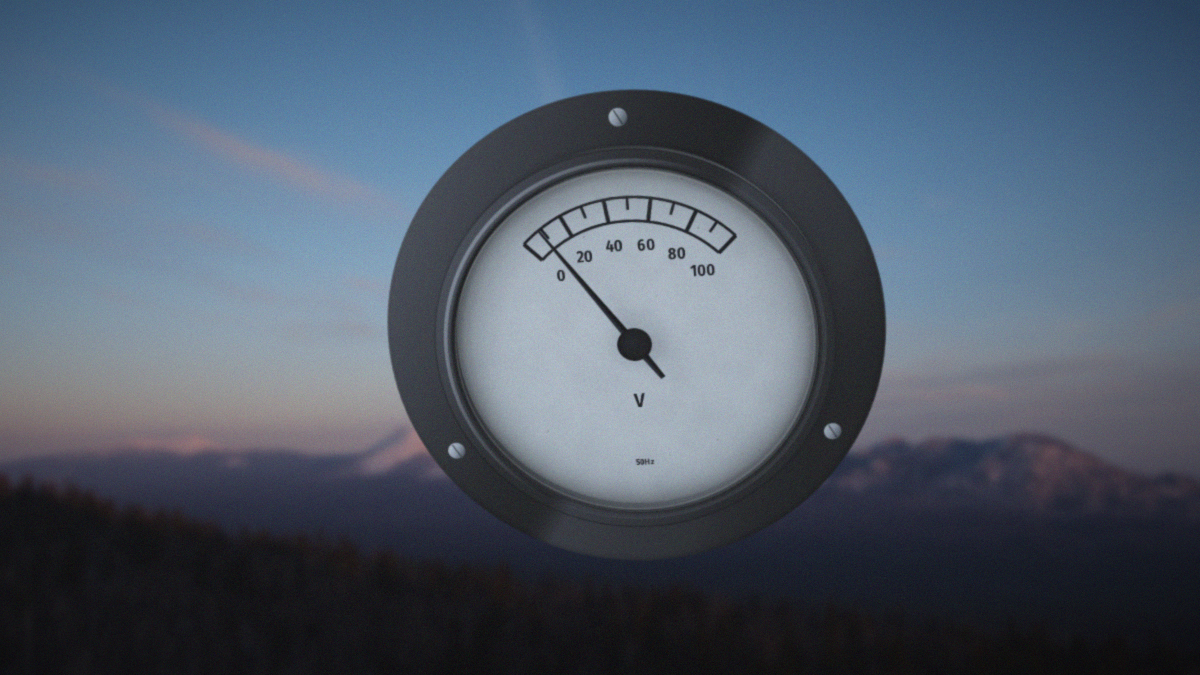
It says value=10 unit=V
